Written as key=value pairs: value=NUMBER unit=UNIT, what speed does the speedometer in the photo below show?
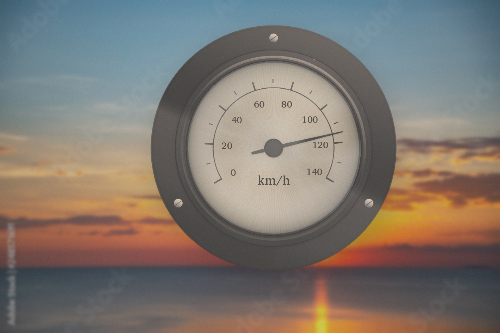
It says value=115 unit=km/h
